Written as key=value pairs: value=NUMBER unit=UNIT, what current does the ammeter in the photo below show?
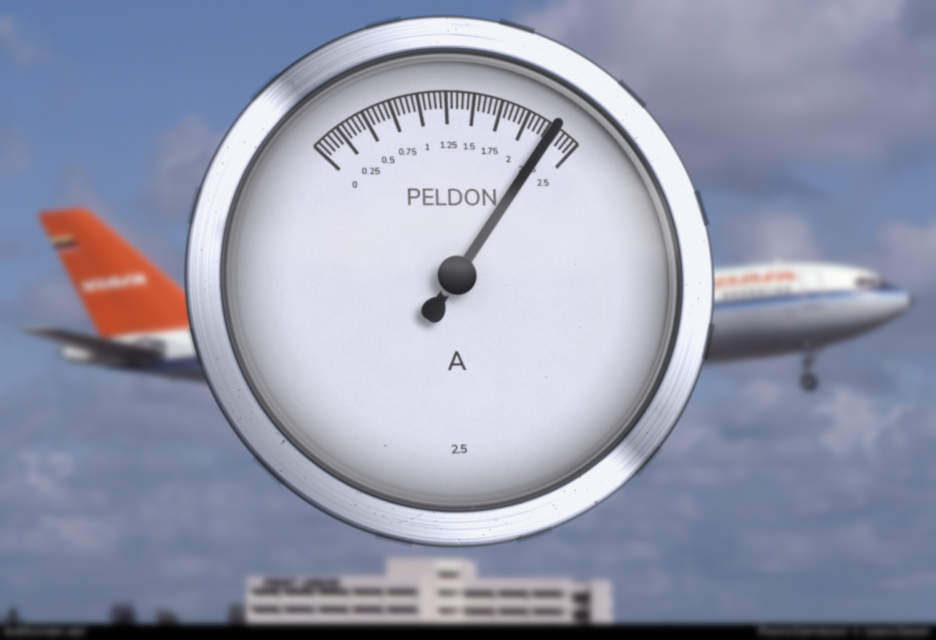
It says value=2.25 unit=A
